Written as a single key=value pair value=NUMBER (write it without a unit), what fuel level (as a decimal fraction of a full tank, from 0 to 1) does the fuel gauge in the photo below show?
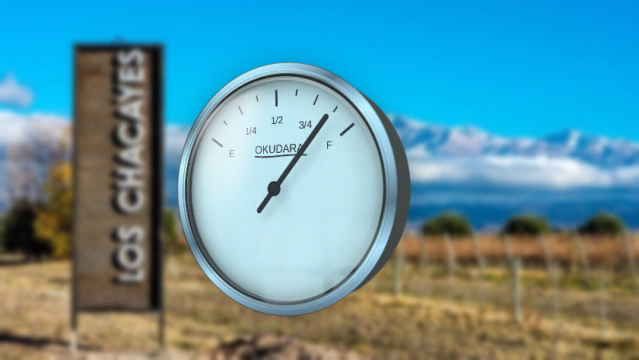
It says value=0.875
